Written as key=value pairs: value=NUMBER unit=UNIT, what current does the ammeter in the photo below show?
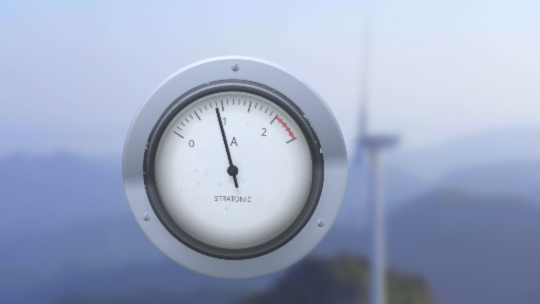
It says value=0.9 unit=A
